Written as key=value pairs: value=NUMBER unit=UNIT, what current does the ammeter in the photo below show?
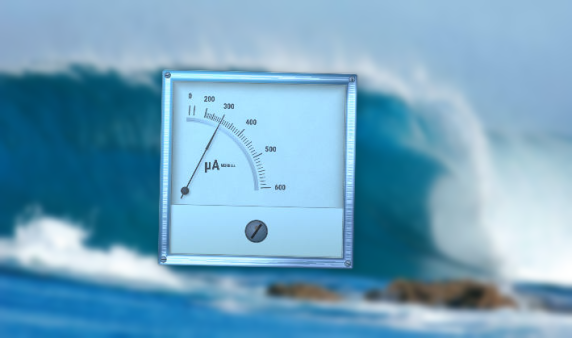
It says value=300 unit=µA
